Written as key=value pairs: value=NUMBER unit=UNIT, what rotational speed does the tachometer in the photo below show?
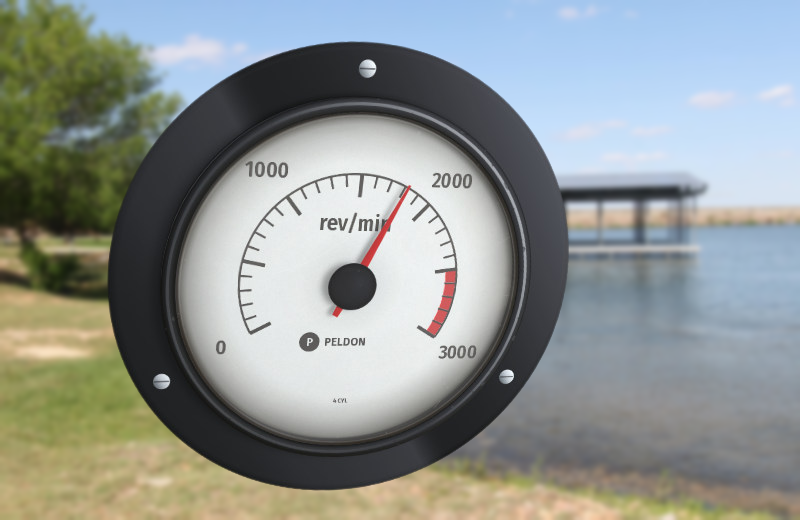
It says value=1800 unit=rpm
